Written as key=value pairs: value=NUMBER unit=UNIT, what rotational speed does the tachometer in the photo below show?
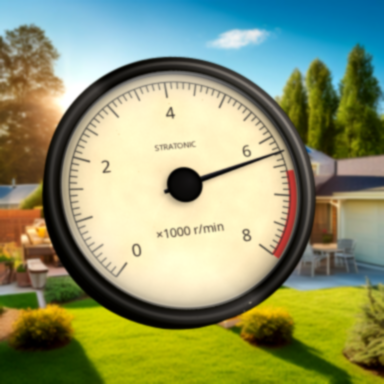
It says value=6300 unit=rpm
